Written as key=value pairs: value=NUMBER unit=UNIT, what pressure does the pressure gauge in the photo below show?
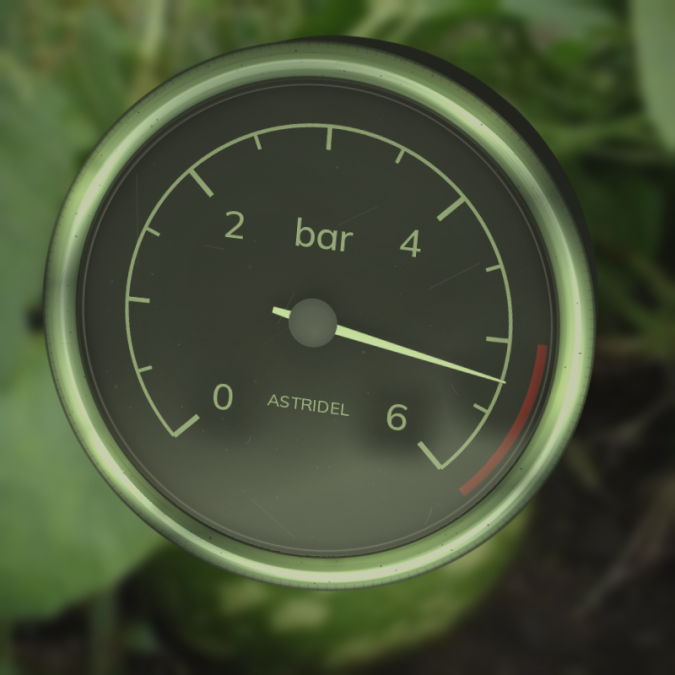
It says value=5.25 unit=bar
